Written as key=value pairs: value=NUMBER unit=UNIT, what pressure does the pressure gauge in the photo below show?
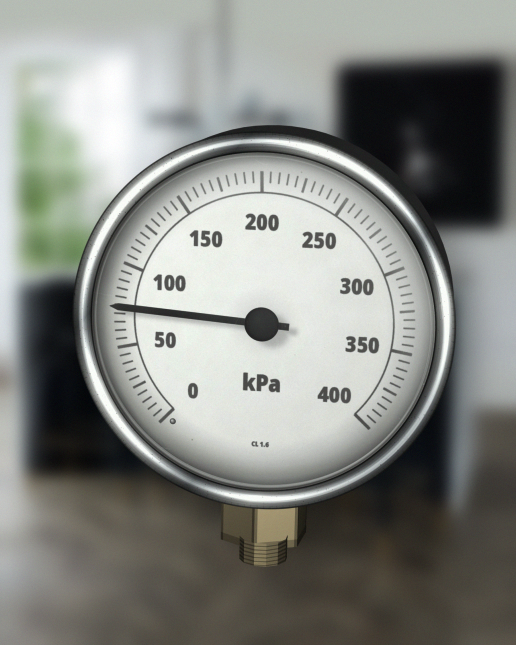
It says value=75 unit=kPa
